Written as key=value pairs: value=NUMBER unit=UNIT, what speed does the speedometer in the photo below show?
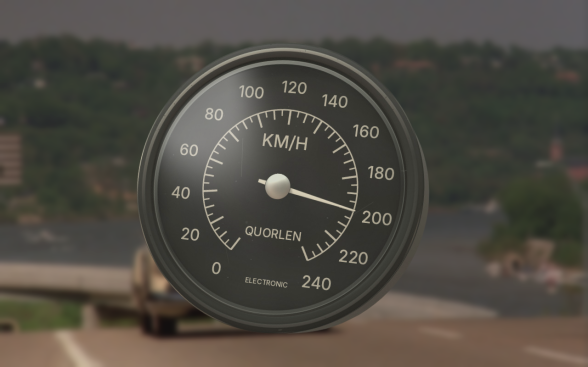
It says value=200 unit=km/h
